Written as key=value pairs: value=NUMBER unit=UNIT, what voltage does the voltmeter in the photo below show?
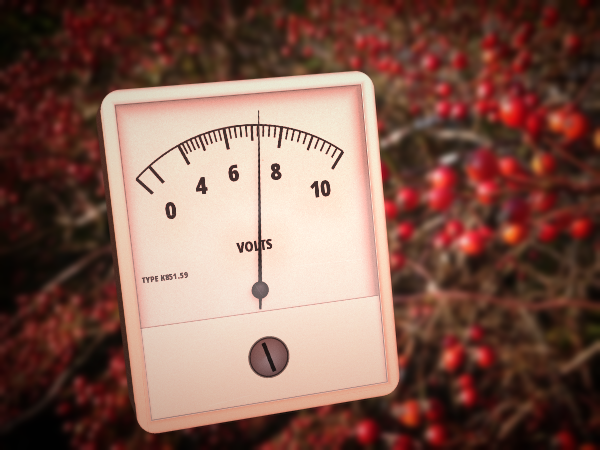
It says value=7.2 unit=V
